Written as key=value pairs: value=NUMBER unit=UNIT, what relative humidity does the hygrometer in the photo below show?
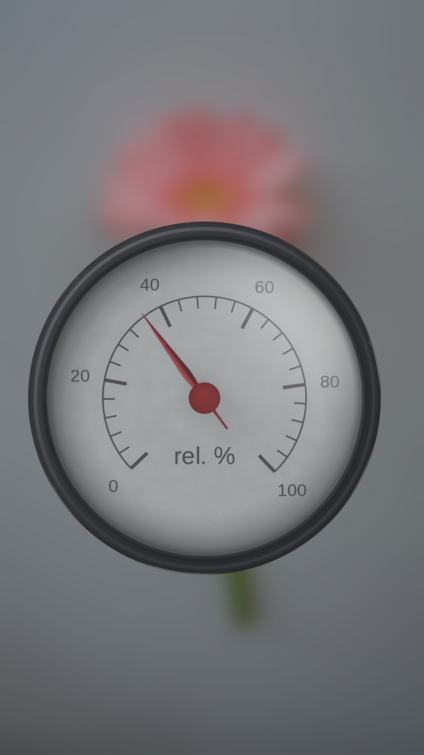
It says value=36 unit=%
